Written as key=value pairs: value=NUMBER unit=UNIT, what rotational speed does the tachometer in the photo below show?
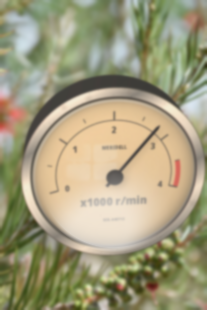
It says value=2750 unit=rpm
